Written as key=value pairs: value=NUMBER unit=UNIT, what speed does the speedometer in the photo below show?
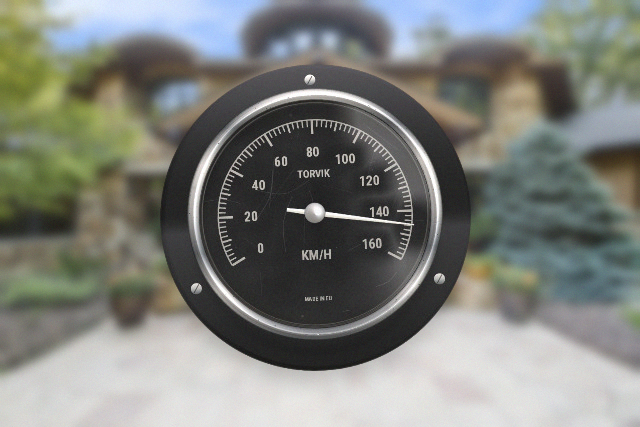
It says value=146 unit=km/h
